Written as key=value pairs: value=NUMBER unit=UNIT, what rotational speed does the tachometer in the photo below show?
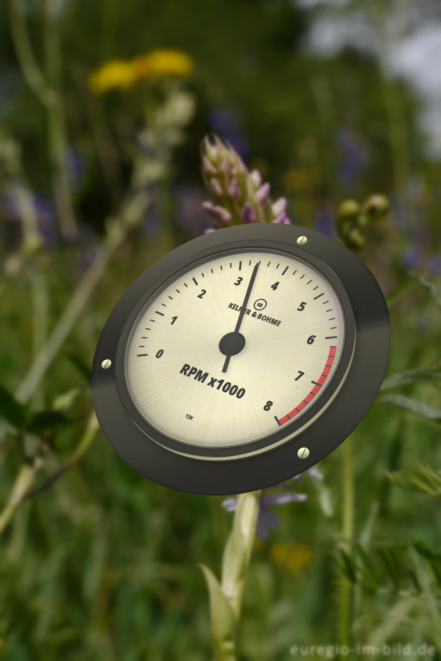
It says value=3400 unit=rpm
